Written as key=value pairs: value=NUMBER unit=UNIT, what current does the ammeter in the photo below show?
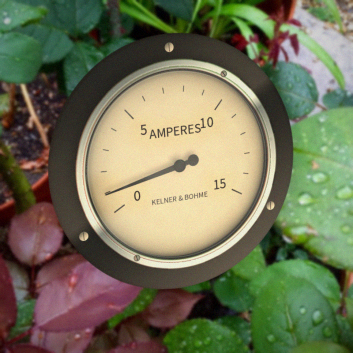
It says value=1 unit=A
